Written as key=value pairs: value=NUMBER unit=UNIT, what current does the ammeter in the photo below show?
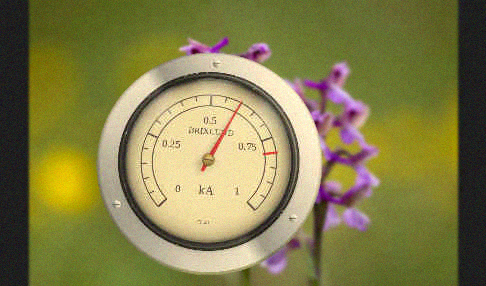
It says value=0.6 unit=kA
